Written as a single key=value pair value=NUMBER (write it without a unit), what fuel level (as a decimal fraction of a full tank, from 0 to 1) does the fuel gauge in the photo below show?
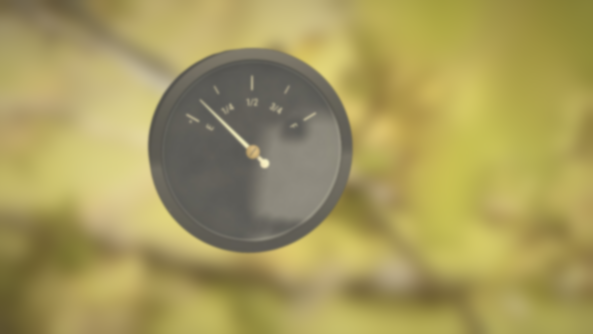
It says value=0.125
